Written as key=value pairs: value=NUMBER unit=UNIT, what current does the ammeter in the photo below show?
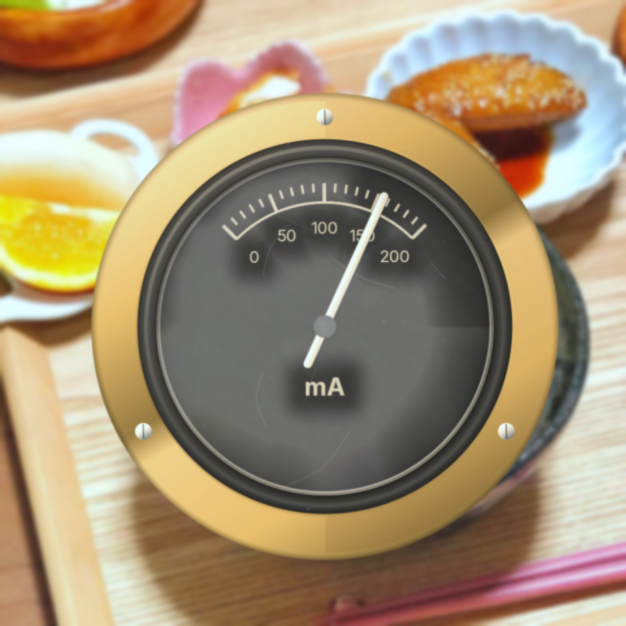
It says value=155 unit=mA
